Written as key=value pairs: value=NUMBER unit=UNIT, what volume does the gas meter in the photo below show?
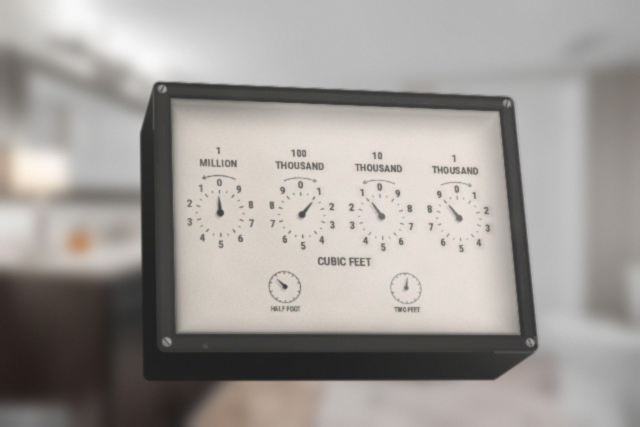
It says value=10900 unit=ft³
